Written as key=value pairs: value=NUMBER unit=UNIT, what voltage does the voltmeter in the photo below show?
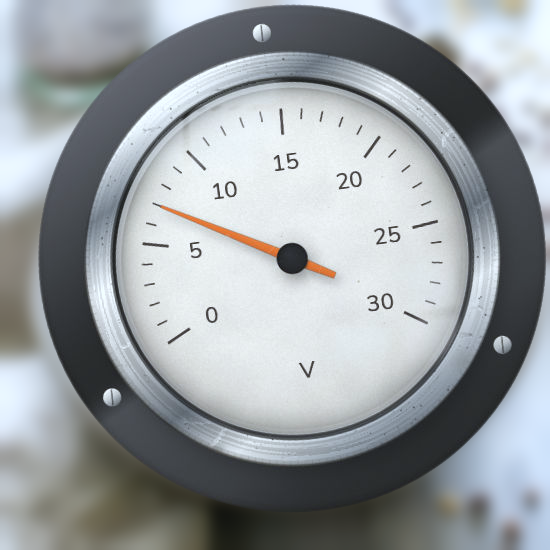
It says value=7 unit=V
